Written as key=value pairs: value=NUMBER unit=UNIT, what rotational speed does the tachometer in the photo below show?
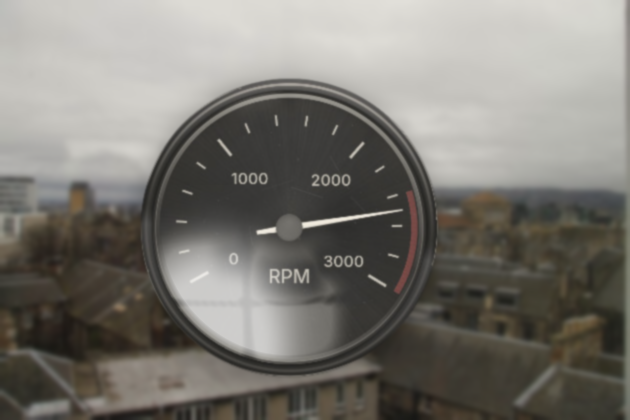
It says value=2500 unit=rpm
